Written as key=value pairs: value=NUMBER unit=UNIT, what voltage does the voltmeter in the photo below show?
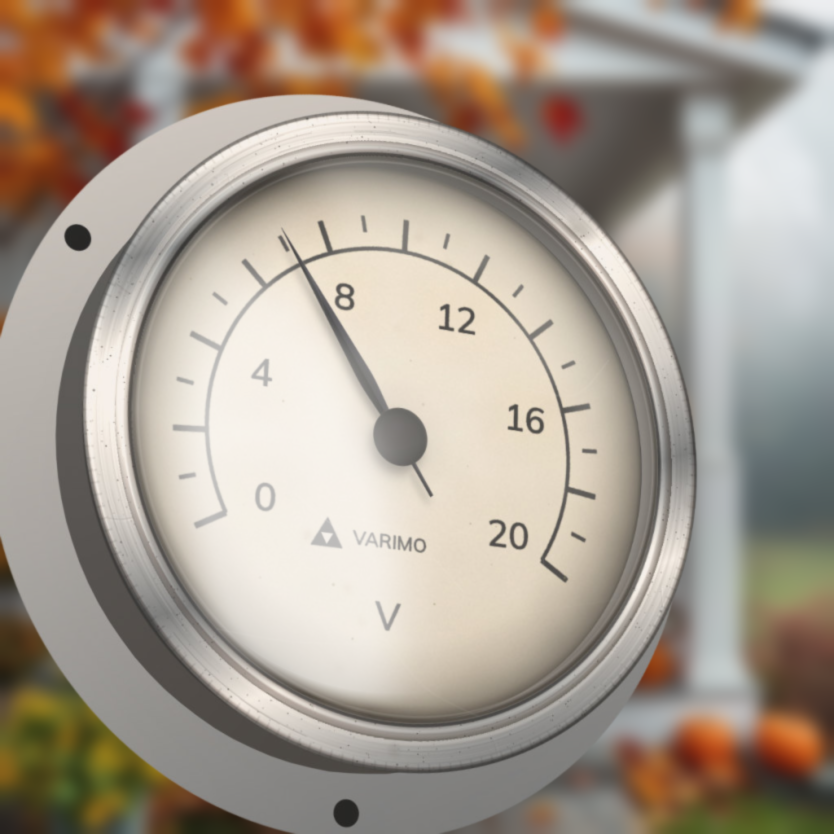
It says value=7 unit=V
